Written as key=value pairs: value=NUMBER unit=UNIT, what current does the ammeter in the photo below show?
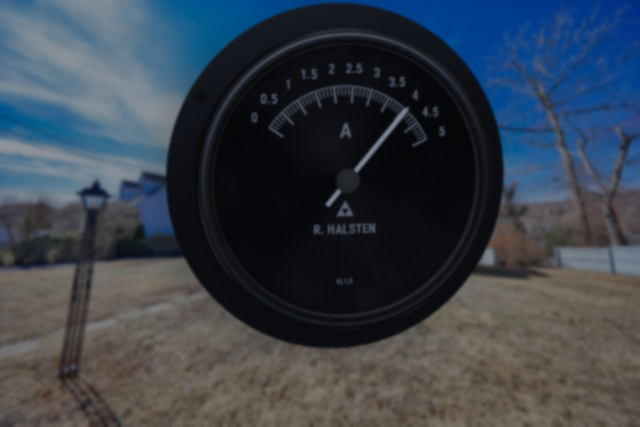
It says value=4 unit=A
